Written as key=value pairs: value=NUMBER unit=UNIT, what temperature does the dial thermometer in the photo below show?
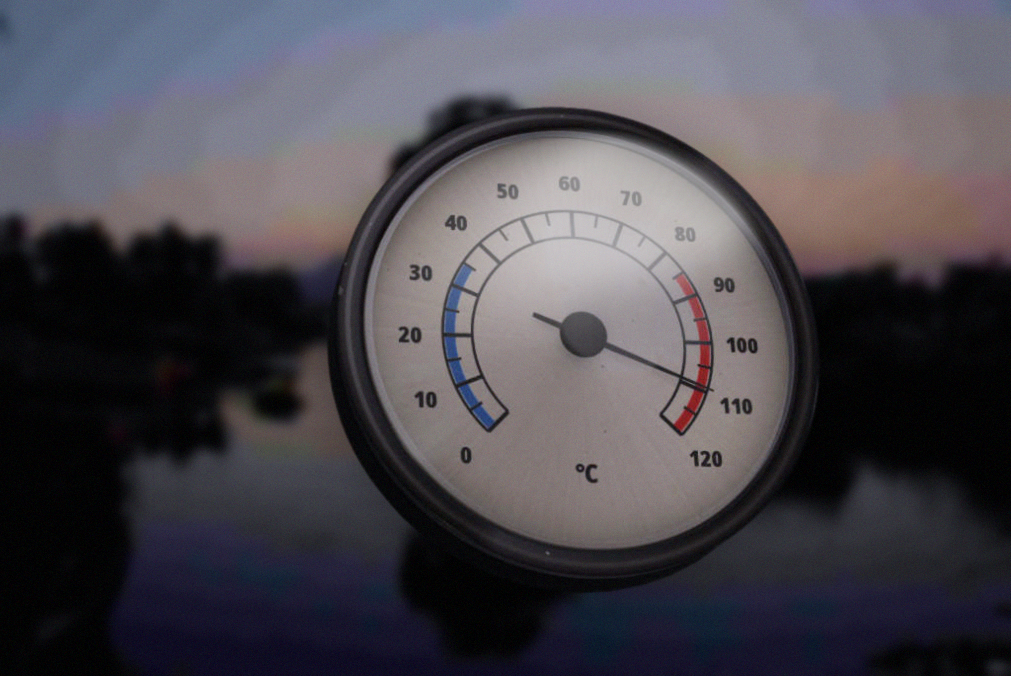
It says value=110 unit=°C
